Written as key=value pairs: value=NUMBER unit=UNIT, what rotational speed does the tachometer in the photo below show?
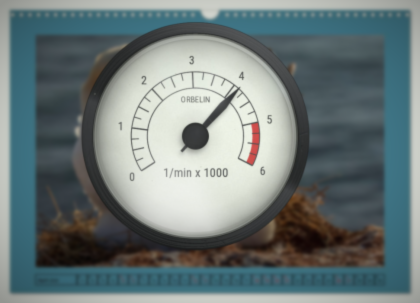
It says value=4125 unit=rpm
